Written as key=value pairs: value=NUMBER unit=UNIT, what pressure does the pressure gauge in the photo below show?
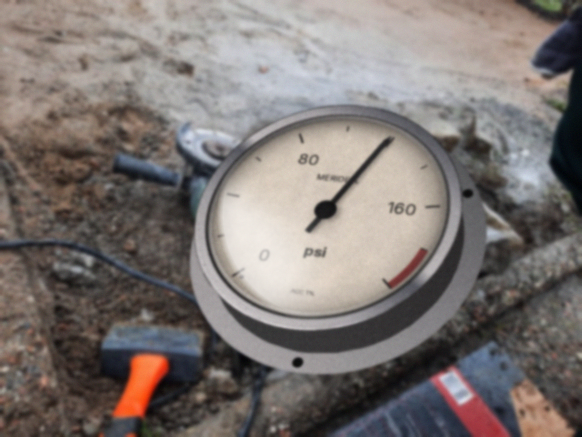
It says value=120 unit=psi
